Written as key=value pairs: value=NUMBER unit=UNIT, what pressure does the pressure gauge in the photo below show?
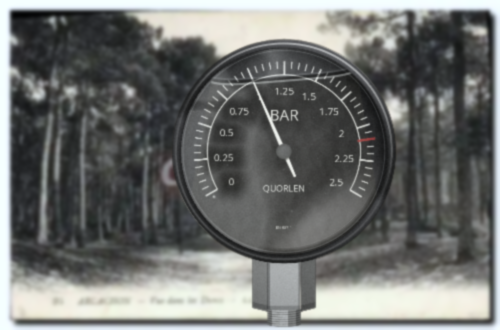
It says value=1 unit=bar
